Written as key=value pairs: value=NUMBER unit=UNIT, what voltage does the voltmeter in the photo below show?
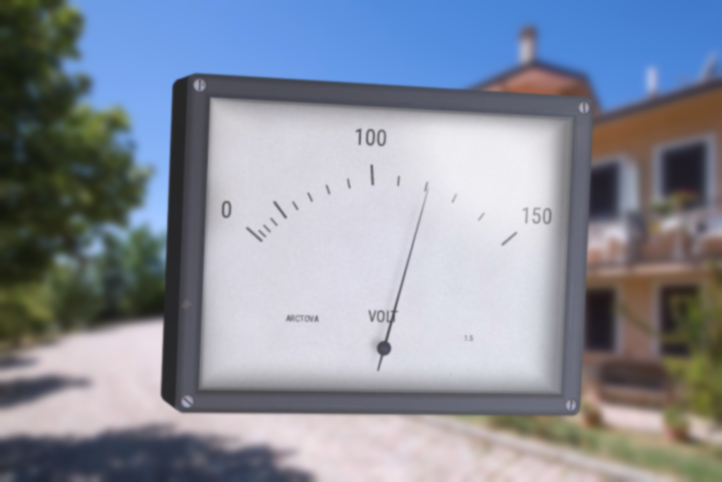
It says value=120 unit=V
